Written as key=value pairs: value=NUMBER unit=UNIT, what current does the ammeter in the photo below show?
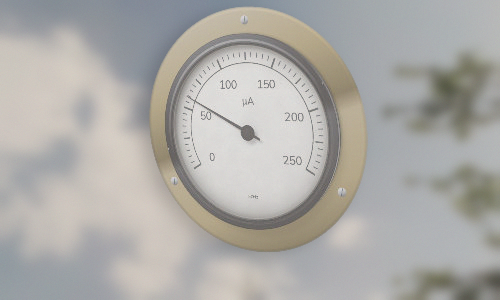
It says value=60 unit=µA
